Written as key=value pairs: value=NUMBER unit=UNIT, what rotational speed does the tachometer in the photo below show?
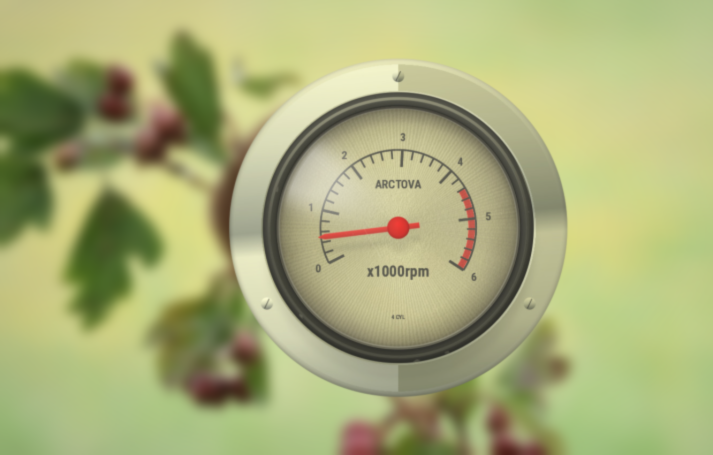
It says value=500 unit=rpm
